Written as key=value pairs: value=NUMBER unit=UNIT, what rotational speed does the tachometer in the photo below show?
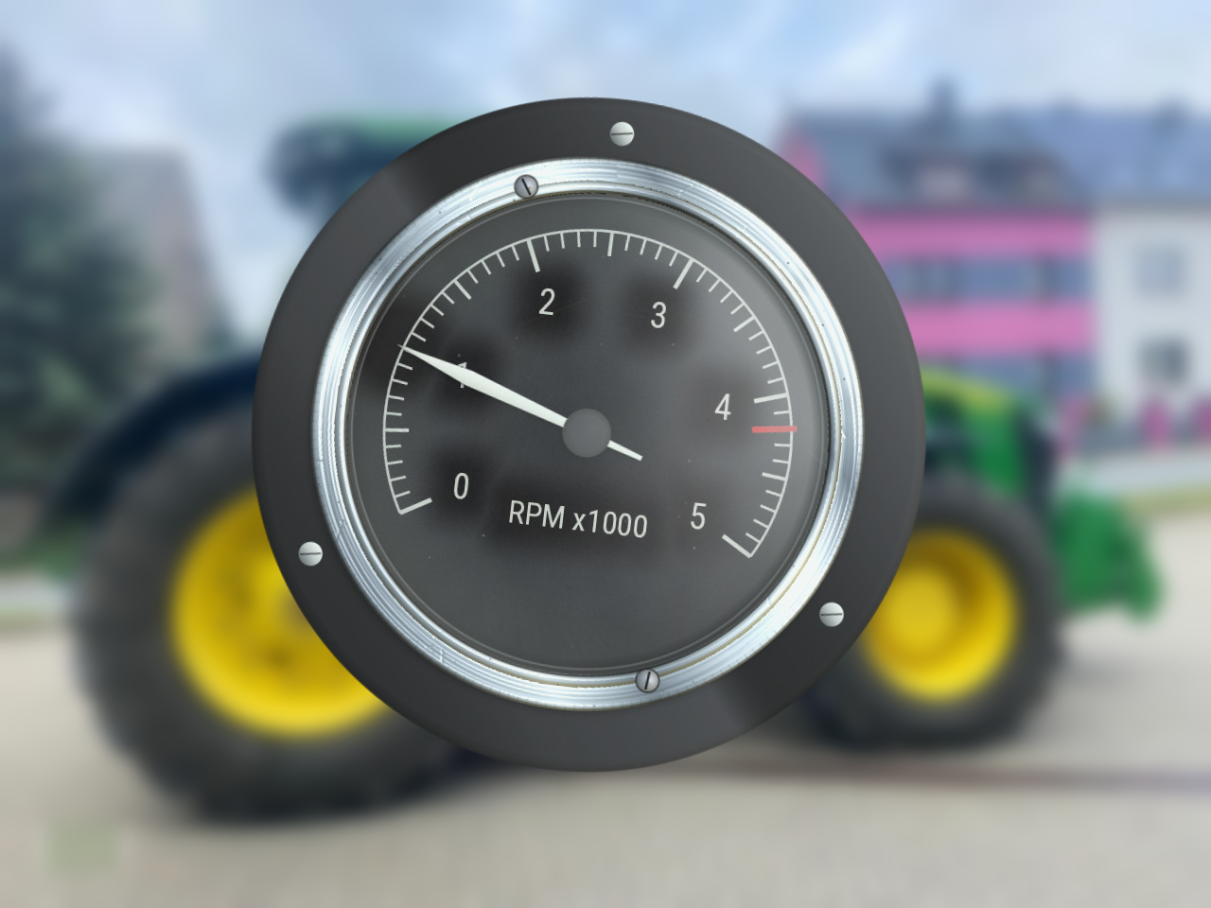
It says value=1000 unit=rpm
